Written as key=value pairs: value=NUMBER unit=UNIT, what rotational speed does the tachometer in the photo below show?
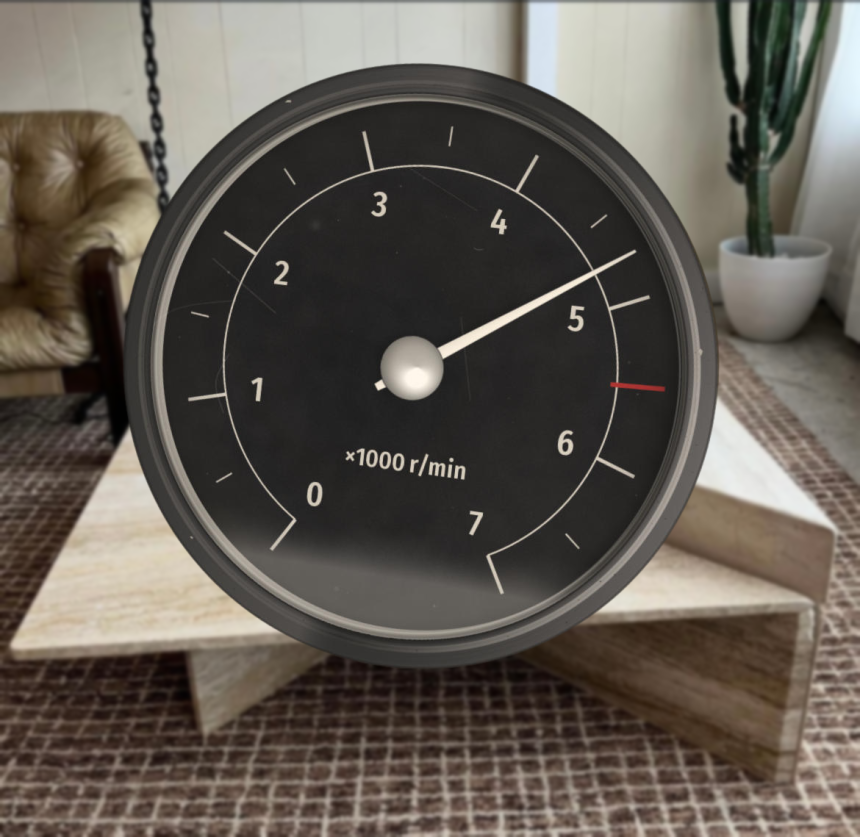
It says value=4750 unit=rpm
